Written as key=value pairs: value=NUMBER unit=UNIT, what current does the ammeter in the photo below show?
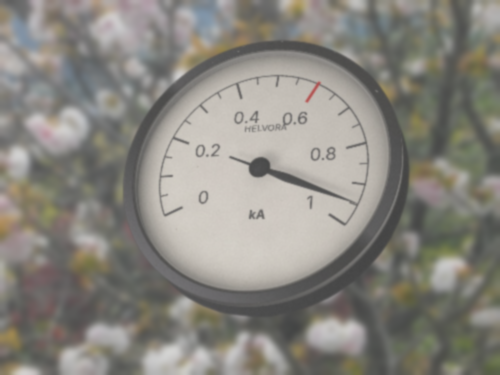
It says value=0.95 unit=kA
